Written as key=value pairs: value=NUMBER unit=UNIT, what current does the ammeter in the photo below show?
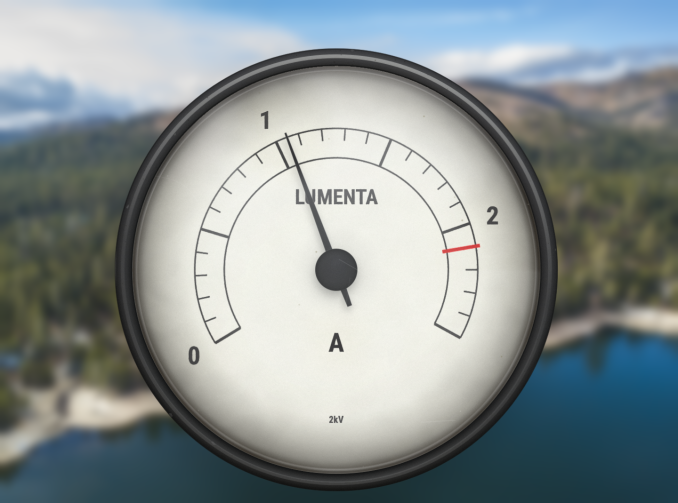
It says value=1.05 unit=A
